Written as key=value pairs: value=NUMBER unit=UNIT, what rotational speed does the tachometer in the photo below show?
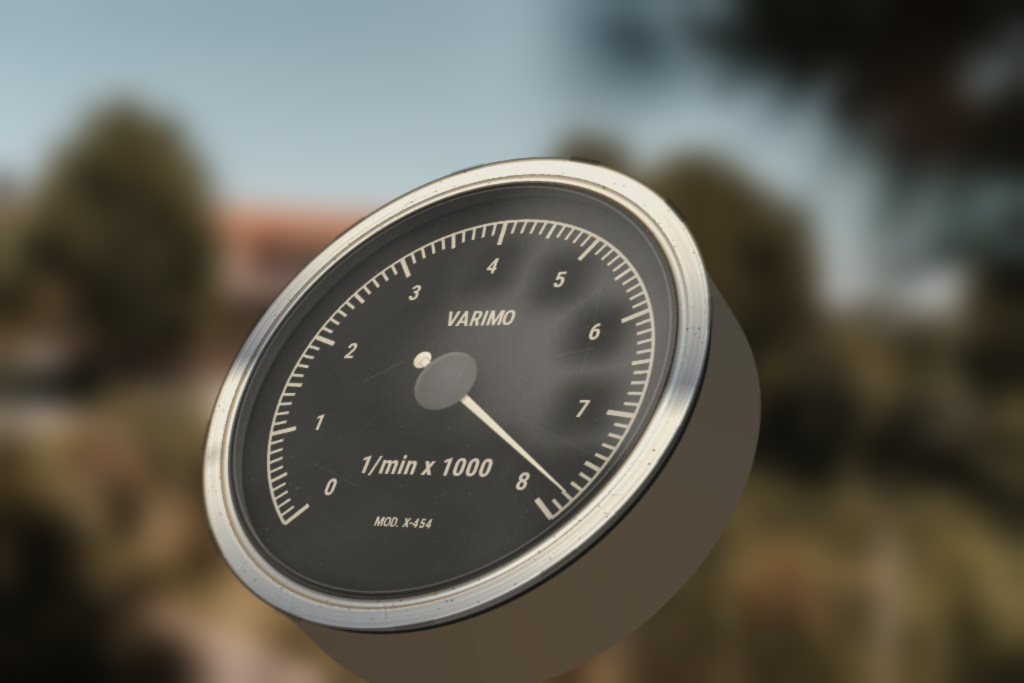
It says value=7800 unit=rpm
